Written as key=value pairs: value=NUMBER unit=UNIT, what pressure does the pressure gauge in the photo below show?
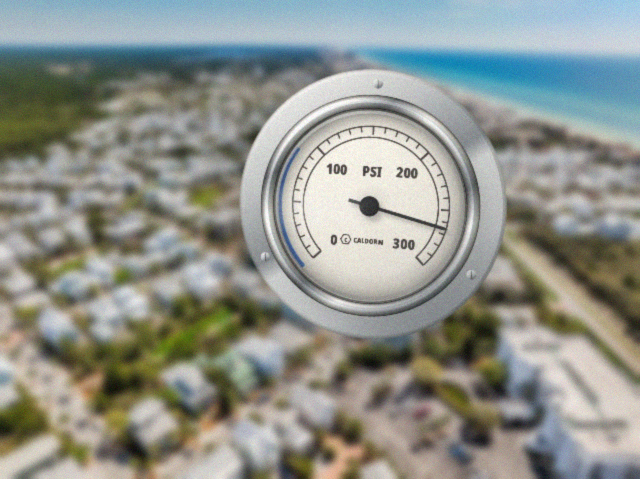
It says value=265 unit=psi
